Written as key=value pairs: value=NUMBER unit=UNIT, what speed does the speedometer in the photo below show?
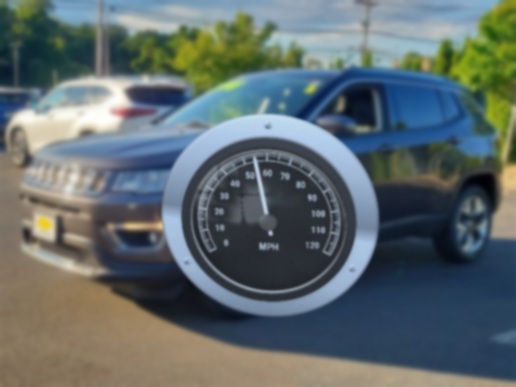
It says value=55 unit=mph
